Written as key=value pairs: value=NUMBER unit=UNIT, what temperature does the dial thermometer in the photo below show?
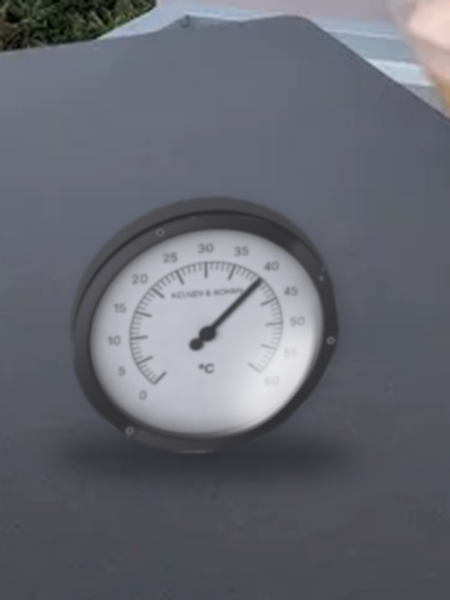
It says value=40 unit=°C
